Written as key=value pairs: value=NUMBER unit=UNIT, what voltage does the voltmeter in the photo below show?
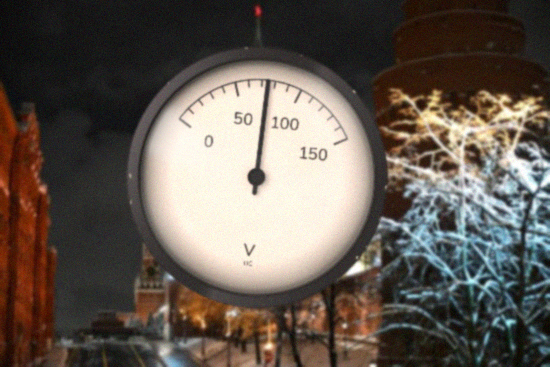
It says value=75 unit=V
